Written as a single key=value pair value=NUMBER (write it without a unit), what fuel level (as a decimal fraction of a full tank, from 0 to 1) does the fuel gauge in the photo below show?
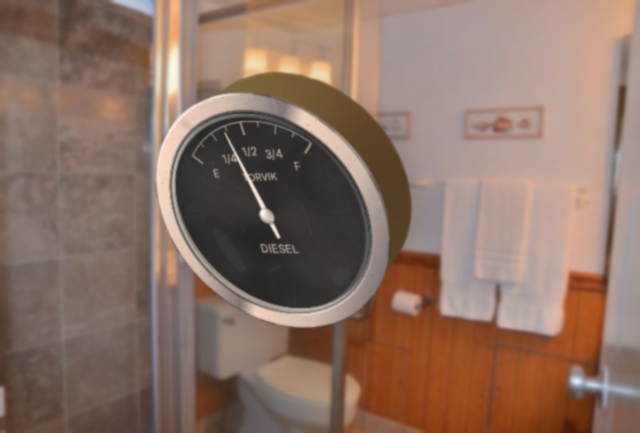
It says value=0.375
